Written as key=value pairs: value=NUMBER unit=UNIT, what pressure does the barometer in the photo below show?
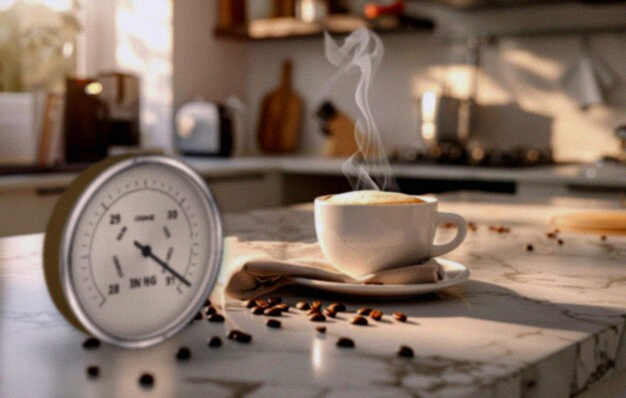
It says value=30.9 unit=inHg
